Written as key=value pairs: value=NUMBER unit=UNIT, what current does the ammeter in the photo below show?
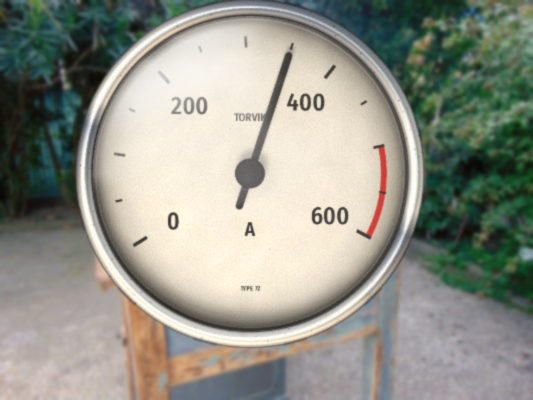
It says value=350 unit=A
